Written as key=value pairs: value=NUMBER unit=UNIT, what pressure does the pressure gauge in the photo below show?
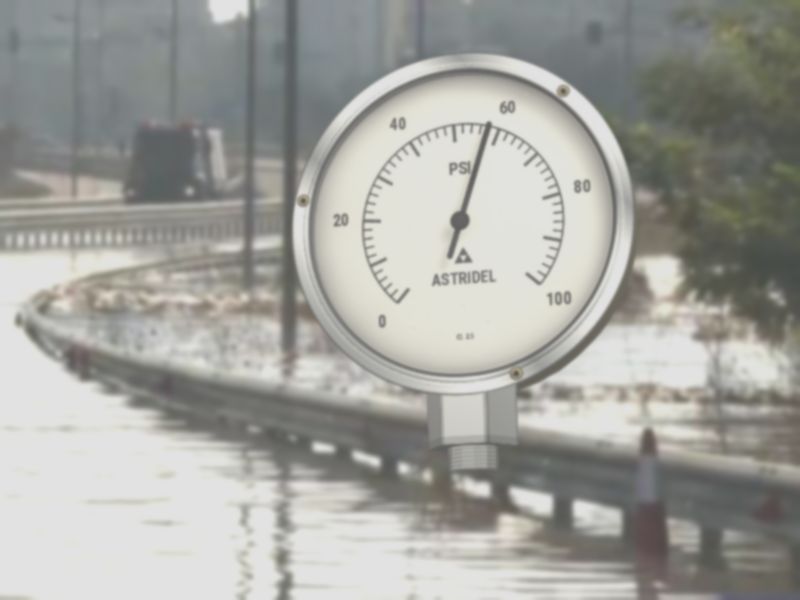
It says value=58 unit=psi
